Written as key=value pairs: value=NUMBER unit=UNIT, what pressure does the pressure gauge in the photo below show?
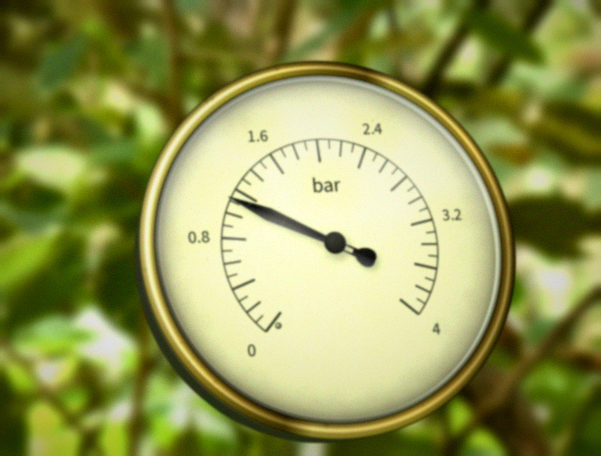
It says value=1.1 unit=bar
